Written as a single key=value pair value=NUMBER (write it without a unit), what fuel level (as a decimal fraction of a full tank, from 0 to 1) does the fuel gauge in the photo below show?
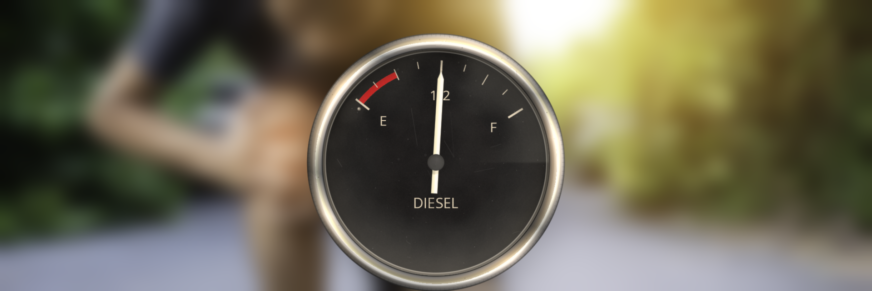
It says value=0.5
